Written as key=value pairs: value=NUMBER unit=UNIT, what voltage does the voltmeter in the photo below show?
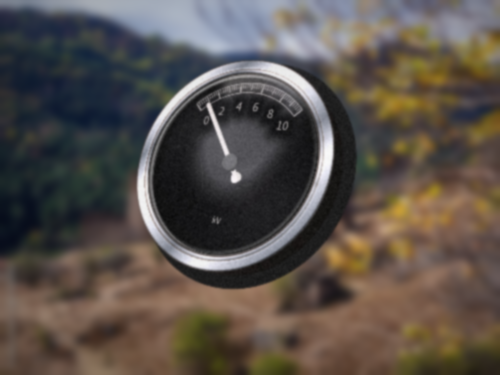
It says value=1 unit=kV
